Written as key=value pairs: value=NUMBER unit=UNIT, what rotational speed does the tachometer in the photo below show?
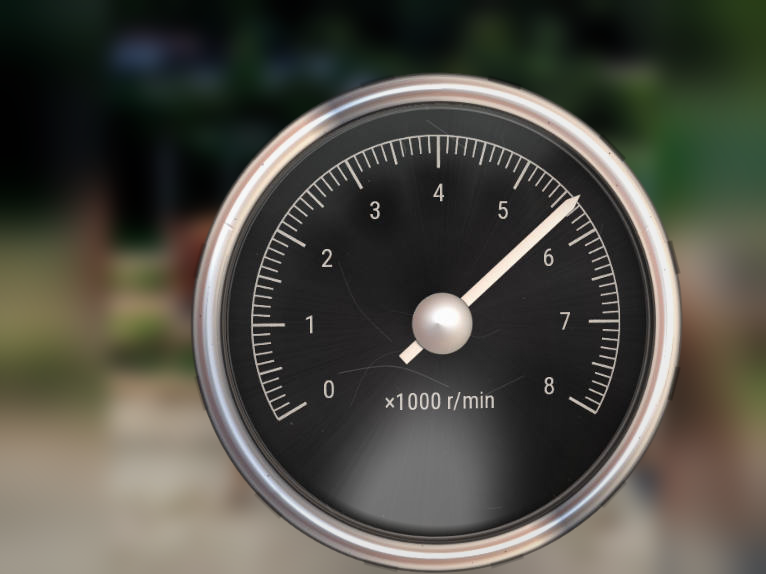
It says value=5600 unit=rpm
